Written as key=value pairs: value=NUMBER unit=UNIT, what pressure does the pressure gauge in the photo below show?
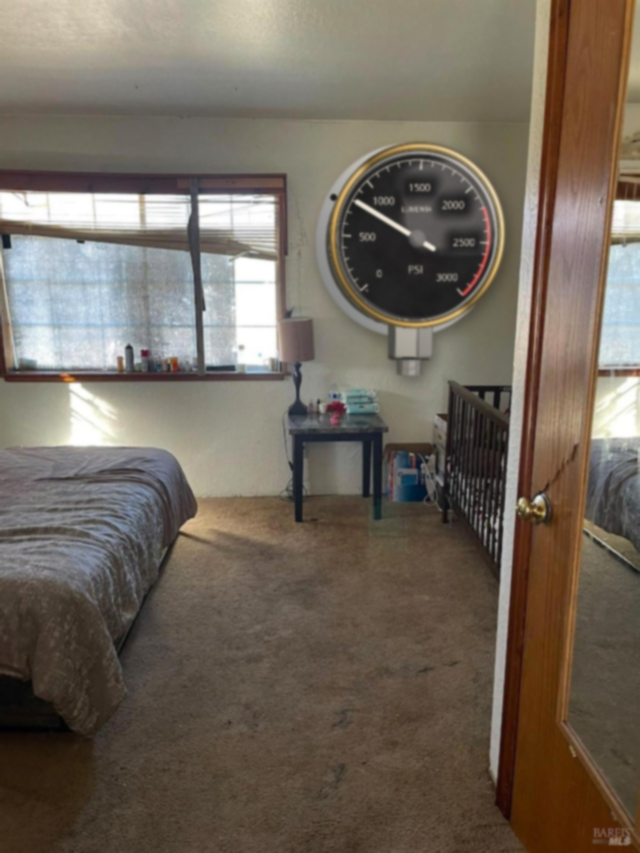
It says value=800 unit=psi
